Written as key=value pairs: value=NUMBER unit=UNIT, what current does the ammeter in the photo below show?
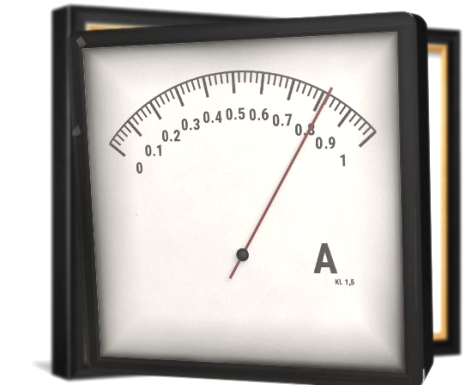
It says value=0.82 unit=A
